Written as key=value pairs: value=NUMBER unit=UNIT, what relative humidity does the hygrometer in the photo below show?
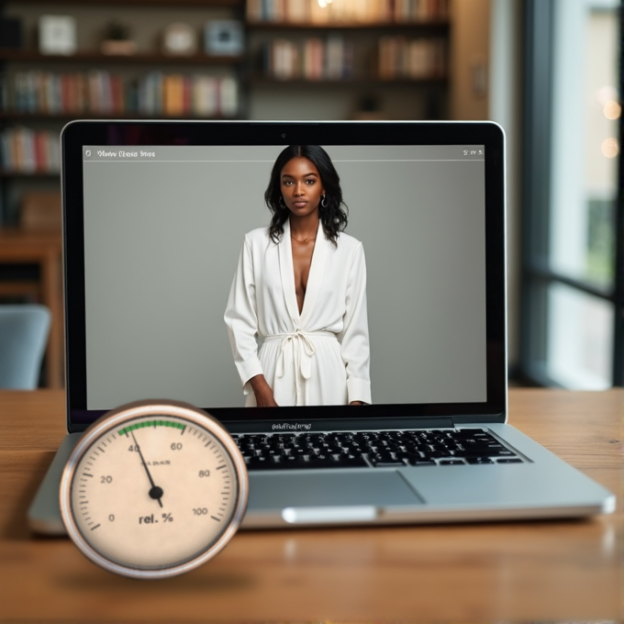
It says value=42 unit=%
